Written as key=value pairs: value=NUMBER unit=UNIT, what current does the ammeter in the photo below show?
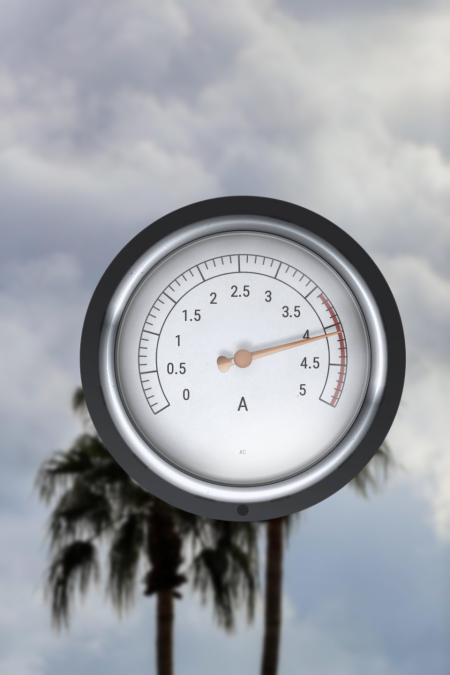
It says value=4.1 unit=A
